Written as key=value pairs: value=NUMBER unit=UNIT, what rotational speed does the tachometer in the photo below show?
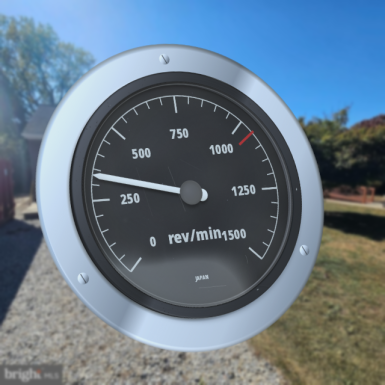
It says value=325 unit=rpm
